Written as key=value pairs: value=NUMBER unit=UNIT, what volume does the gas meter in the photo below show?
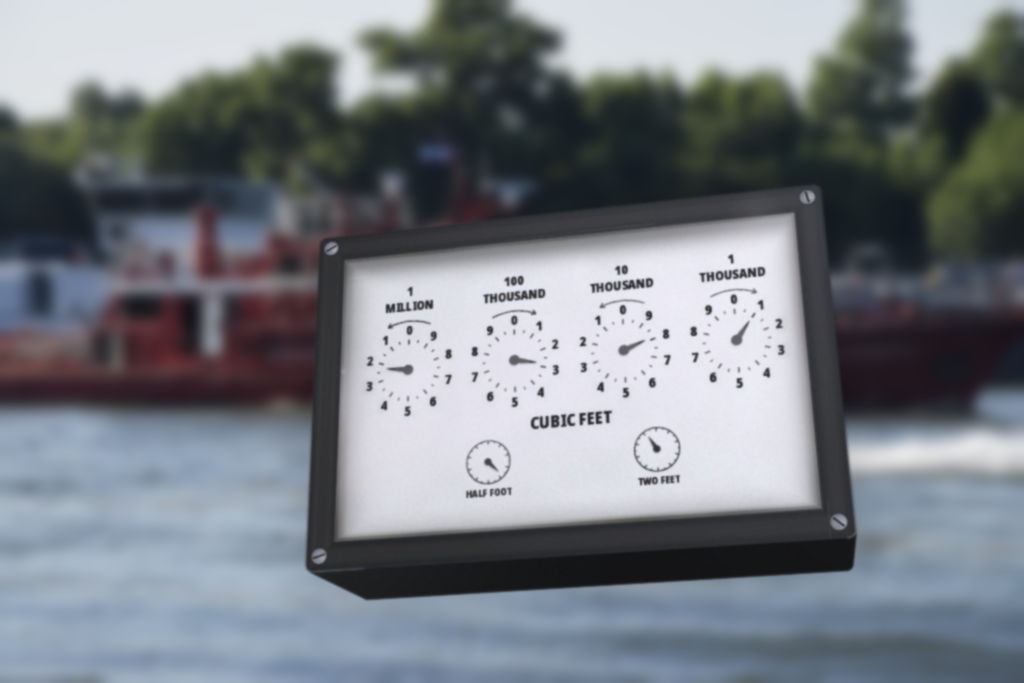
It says value=228100 unit=ft³
